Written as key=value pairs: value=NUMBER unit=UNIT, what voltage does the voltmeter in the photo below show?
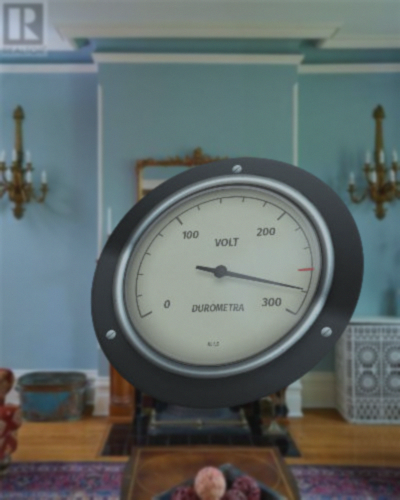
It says value=280 unit=V
